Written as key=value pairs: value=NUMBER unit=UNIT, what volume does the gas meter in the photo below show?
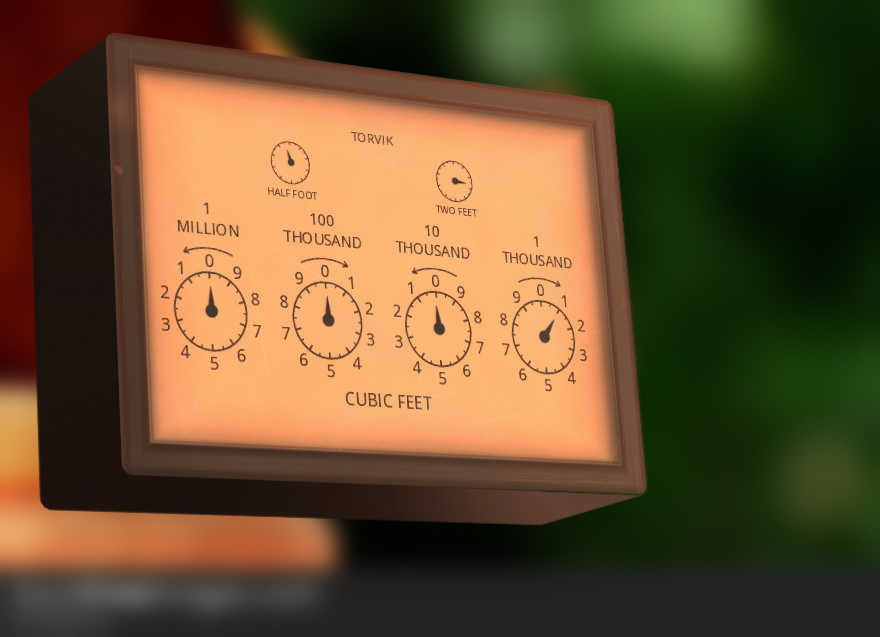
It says value=100 unit=ft³
